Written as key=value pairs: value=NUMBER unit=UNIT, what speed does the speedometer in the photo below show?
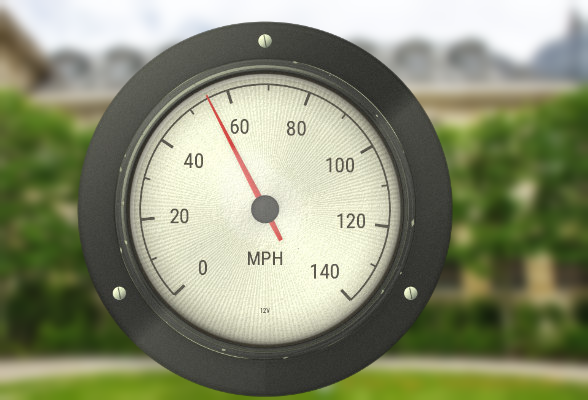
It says value=55 unit=mph
